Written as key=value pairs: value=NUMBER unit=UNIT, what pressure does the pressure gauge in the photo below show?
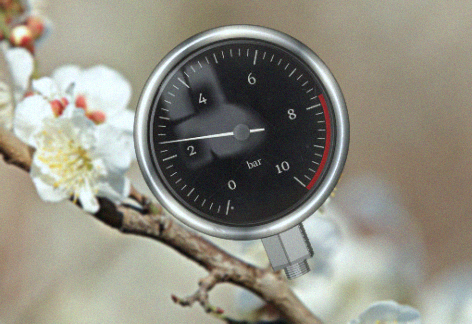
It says value=2.4 unit=bar
